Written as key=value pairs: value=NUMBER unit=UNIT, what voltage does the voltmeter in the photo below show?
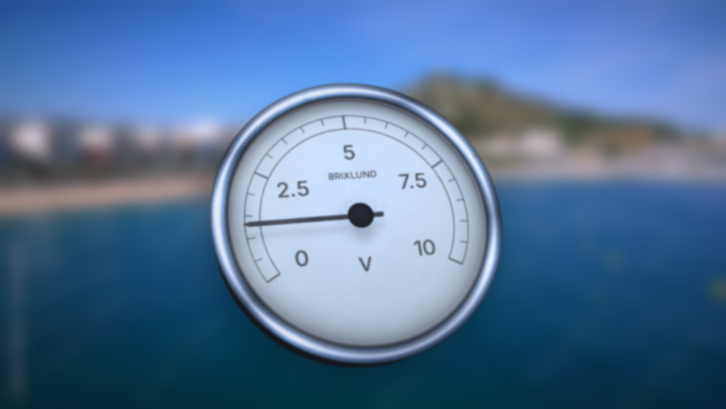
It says value=1.25 unit=V
